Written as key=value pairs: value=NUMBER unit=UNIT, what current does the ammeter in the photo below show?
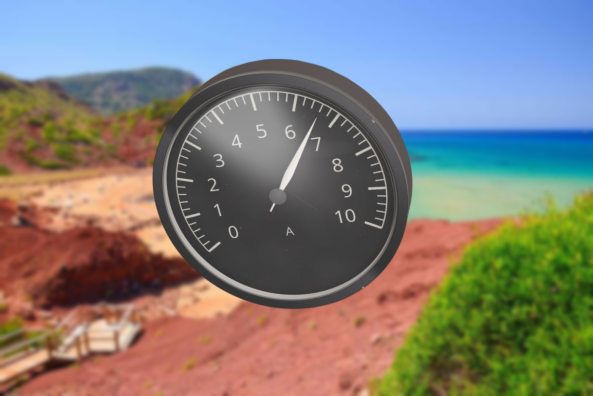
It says value=6.6 unit=A
